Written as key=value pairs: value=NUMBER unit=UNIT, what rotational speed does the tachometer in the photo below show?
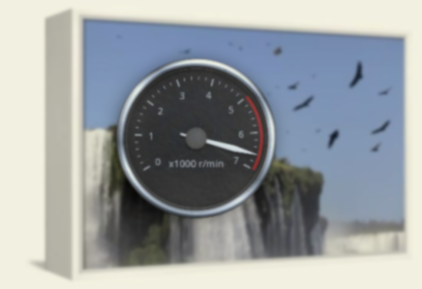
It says value=6600 unit=rpm
